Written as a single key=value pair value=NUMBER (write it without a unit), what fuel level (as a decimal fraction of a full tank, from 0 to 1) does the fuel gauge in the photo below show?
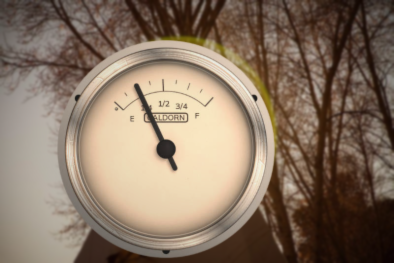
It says value=0.25
